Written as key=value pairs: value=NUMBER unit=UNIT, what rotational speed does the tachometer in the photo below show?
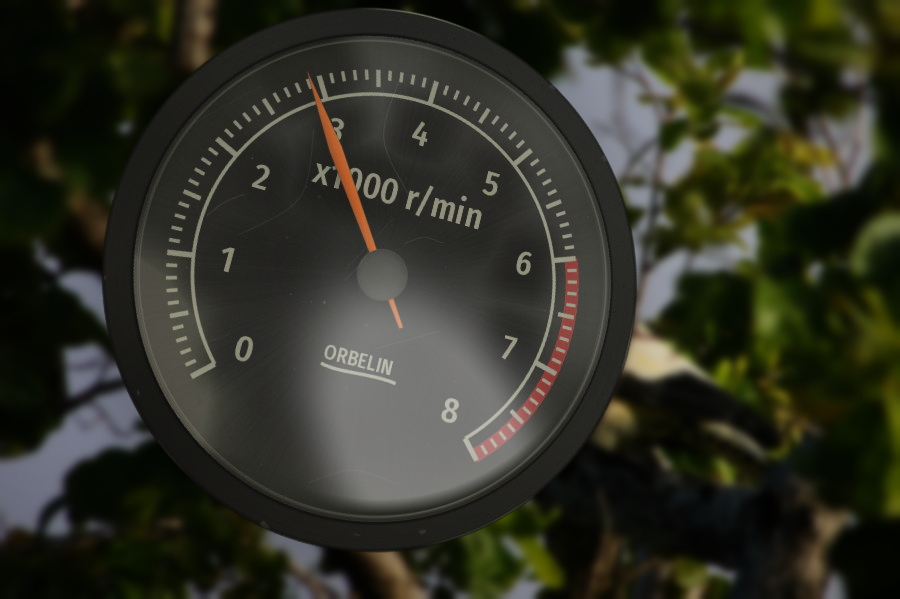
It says value=2900 unit=rpm
